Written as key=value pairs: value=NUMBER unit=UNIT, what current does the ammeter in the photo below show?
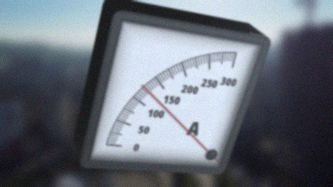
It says value=125 unit=A
